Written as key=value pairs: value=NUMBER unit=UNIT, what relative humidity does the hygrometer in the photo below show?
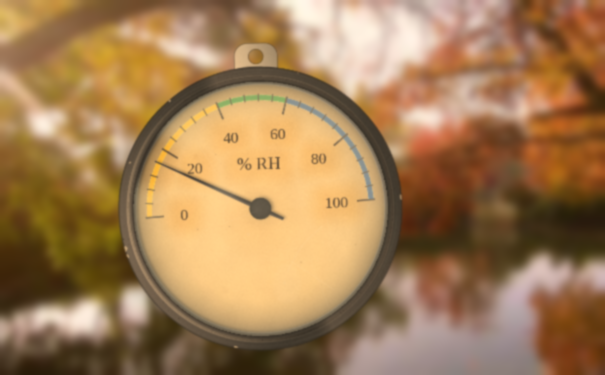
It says value=16 unit=%
